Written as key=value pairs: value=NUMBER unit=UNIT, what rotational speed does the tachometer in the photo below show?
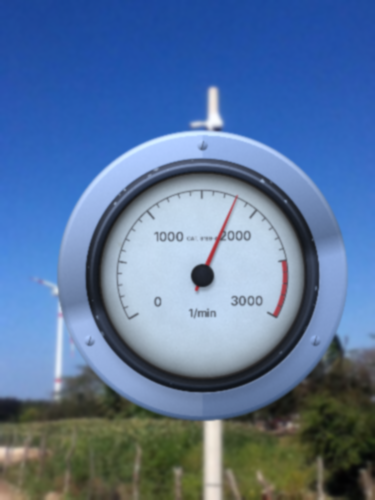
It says value=1800 unit=rpm
